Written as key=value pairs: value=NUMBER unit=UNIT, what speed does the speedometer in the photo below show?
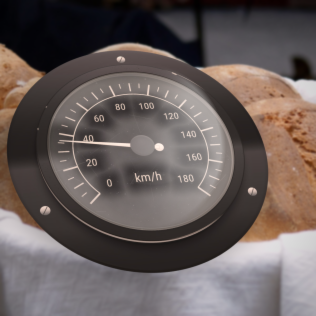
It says value=35 unit=km/h
